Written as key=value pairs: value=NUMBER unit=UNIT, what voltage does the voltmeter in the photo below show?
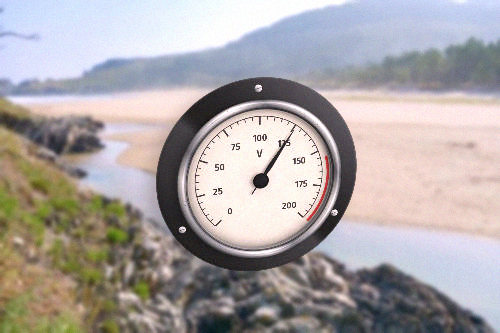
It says value=125 unit=V
